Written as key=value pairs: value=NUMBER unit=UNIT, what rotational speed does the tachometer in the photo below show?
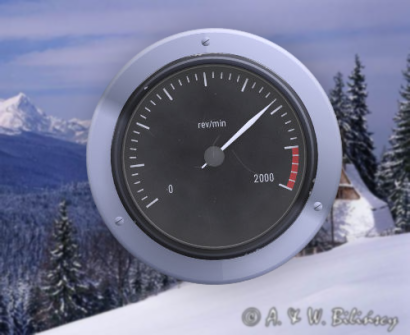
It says value=1450 unit=rpm
